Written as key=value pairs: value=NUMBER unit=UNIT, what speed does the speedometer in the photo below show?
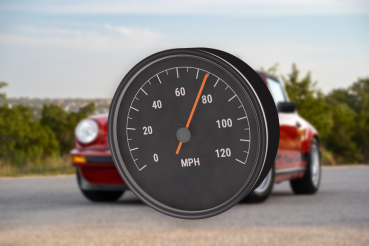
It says value=75 unit=mph
